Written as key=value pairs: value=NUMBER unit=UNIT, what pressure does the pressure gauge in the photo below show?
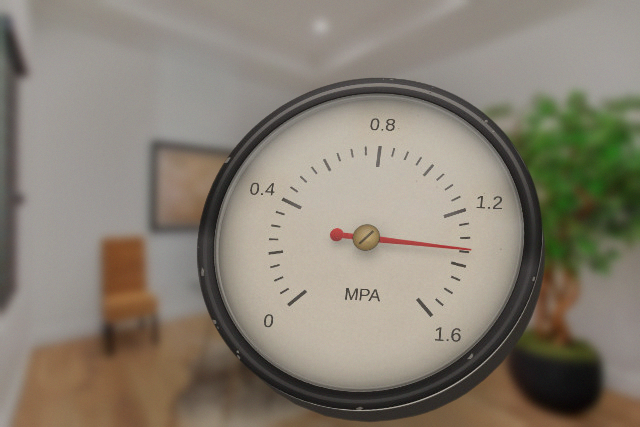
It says value=1.35 unit=MPa
